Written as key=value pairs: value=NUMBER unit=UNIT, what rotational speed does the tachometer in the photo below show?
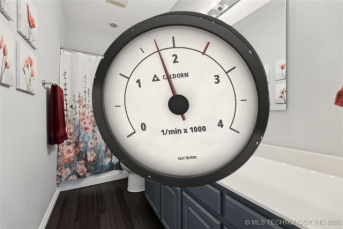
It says value=1750 unit=rpm
